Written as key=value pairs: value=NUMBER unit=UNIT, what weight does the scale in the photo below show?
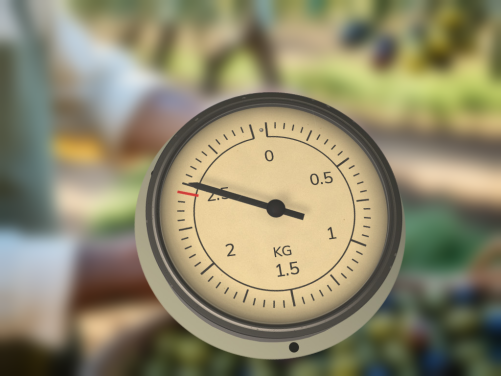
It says value=2.5 unit=kg
